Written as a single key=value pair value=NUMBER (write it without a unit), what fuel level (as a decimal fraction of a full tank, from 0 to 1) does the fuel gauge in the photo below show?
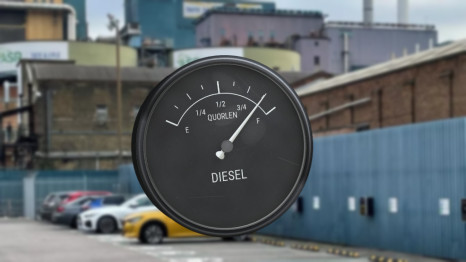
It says value=0.875
